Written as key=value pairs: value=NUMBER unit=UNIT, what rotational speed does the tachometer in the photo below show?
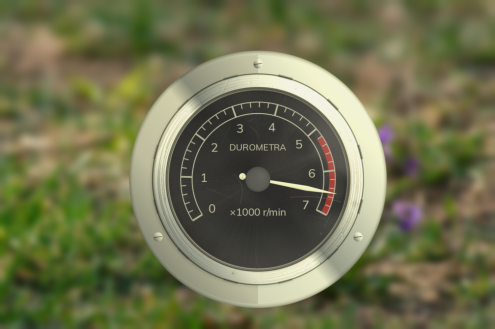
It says value=6500 unit=rpm
